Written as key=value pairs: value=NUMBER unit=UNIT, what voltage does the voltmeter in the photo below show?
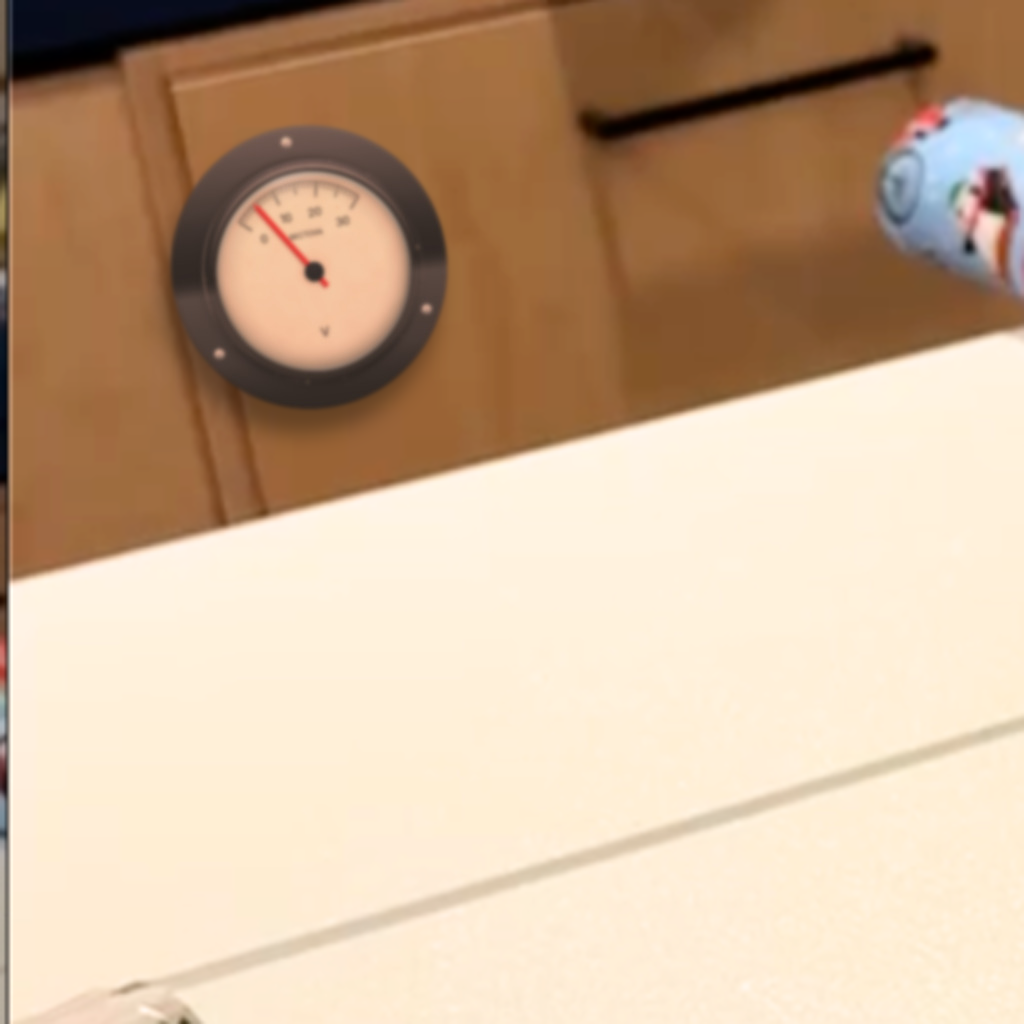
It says value=5 unit=V
